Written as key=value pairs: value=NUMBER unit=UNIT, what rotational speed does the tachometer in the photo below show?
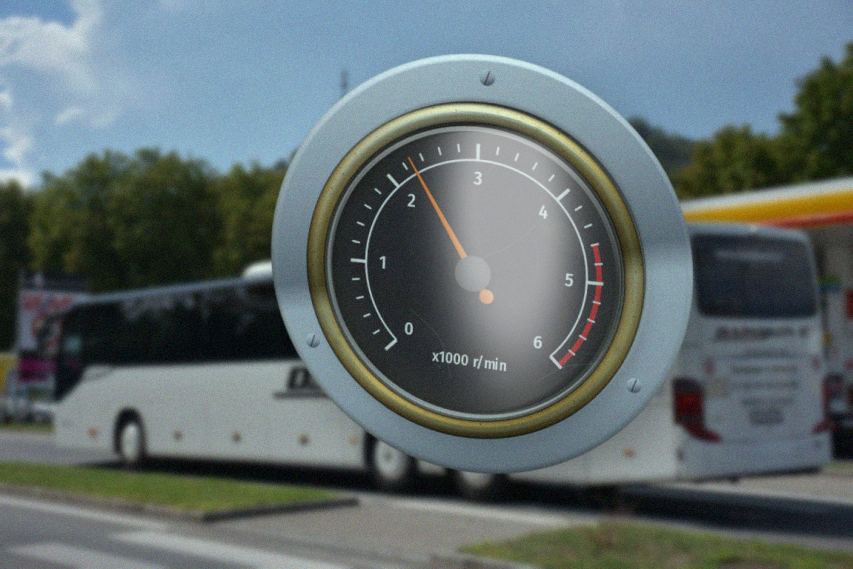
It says value=2300 unit=rpm
